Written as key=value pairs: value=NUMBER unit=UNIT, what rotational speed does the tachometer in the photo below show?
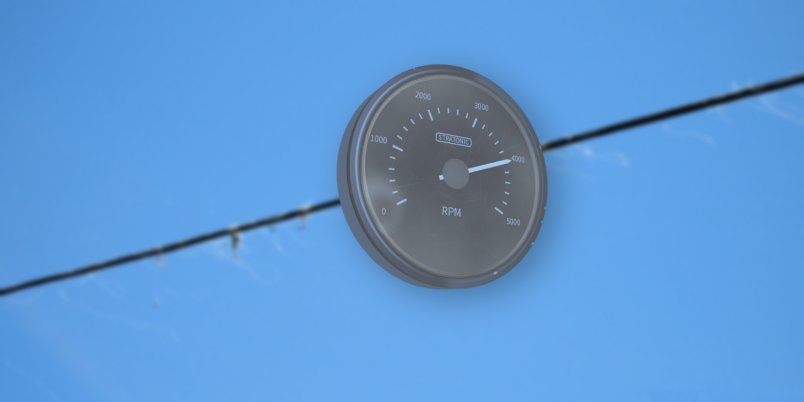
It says value=4000 unit=rpm
